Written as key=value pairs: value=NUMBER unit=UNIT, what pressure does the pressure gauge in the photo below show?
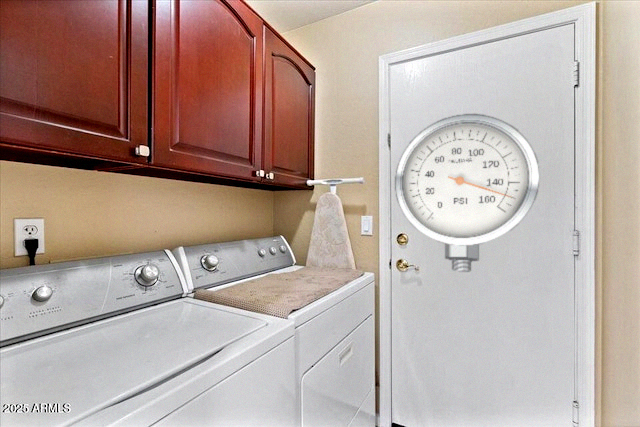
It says value=150 unit=psi
